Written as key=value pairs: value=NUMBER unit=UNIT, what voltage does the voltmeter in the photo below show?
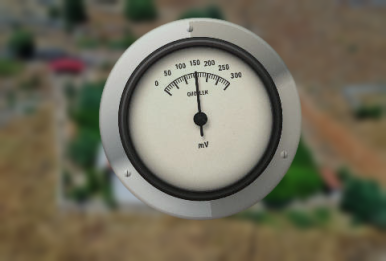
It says value=150 unit=mV
